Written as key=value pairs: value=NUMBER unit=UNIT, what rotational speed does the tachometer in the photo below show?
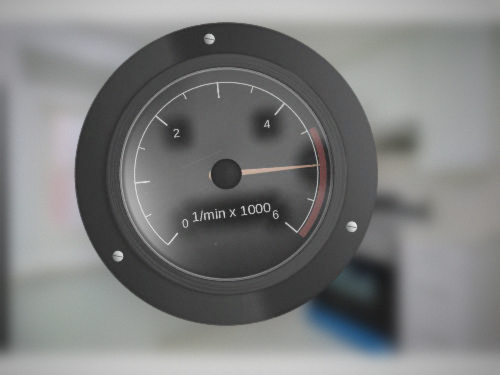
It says value=5000 unit=rpm
